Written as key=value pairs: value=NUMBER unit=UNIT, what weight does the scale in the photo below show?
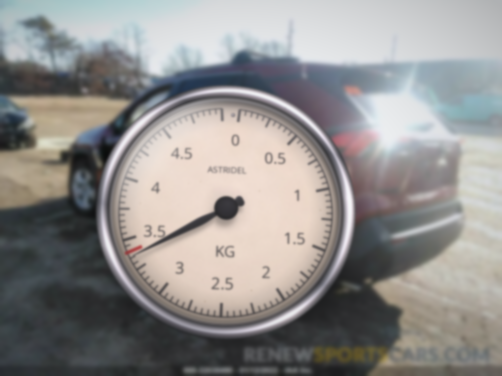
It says value=3.35 unit=kg
